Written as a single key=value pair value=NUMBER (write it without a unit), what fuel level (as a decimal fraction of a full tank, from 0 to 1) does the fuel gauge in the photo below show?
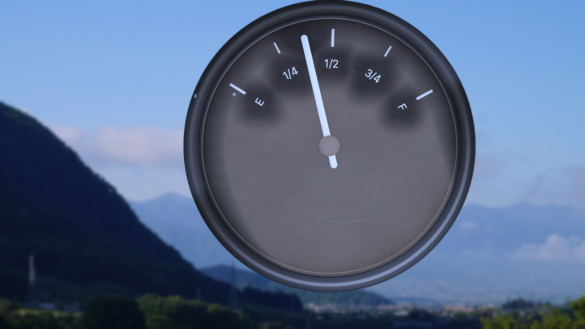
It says value=0.375
